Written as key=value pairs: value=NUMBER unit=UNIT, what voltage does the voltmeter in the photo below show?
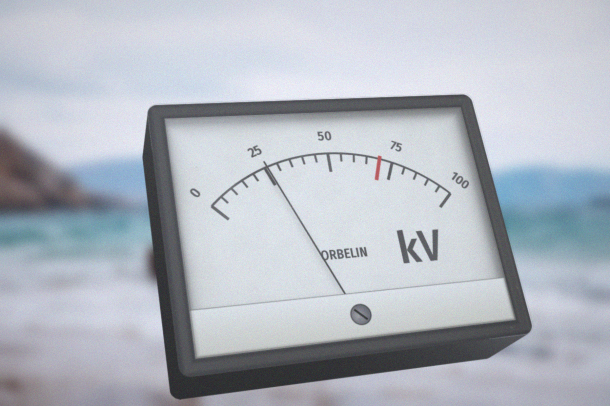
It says value=25 unit=kV
